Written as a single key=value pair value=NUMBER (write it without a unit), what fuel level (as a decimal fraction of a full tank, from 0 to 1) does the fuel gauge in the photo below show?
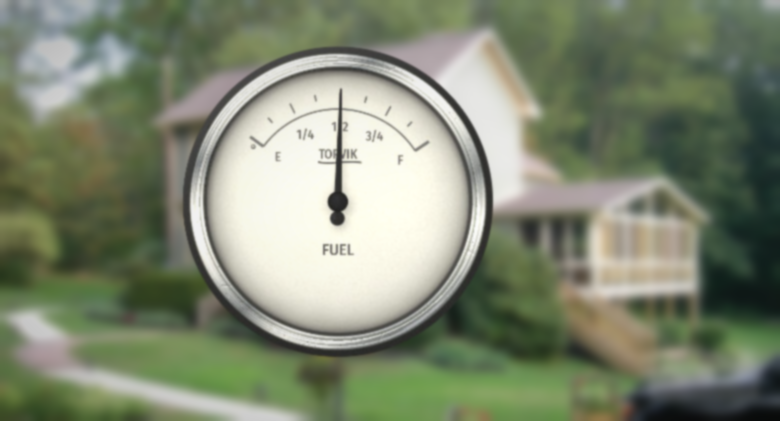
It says value=0.5
